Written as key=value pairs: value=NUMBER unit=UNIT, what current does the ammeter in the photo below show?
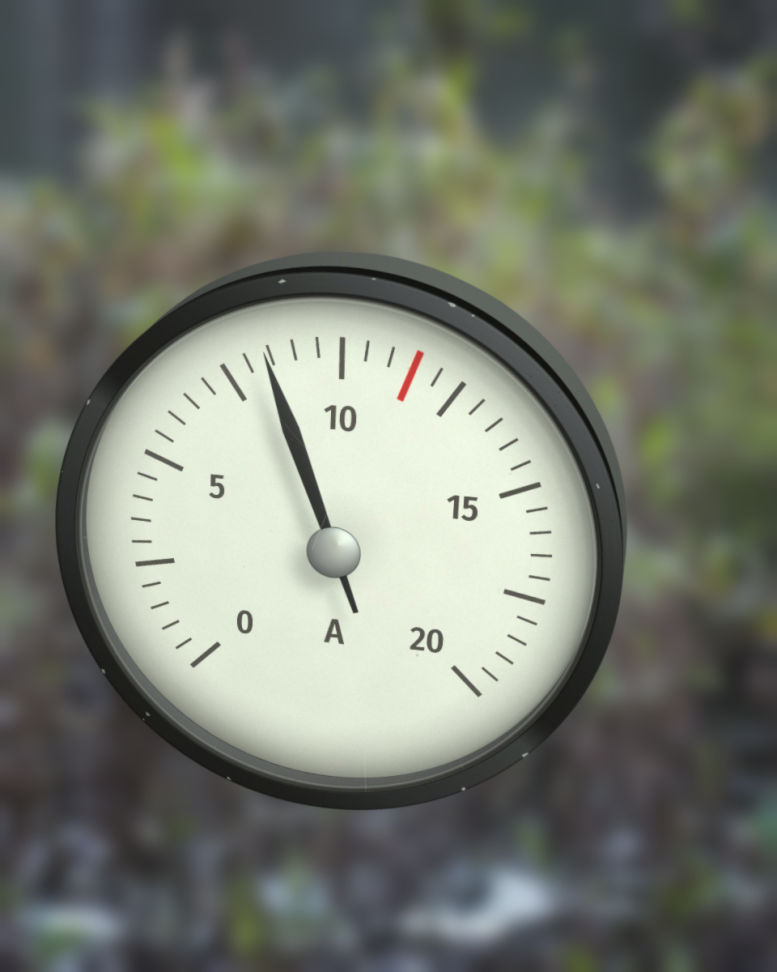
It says value=8.5 unit=A
